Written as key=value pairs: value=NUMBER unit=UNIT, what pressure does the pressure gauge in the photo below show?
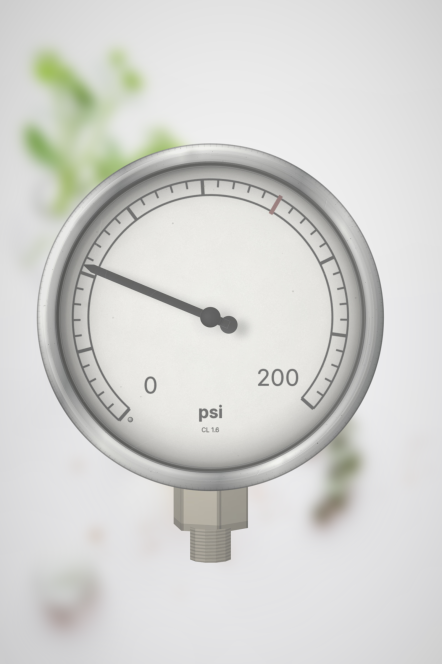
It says value=52.5 unit=psi
